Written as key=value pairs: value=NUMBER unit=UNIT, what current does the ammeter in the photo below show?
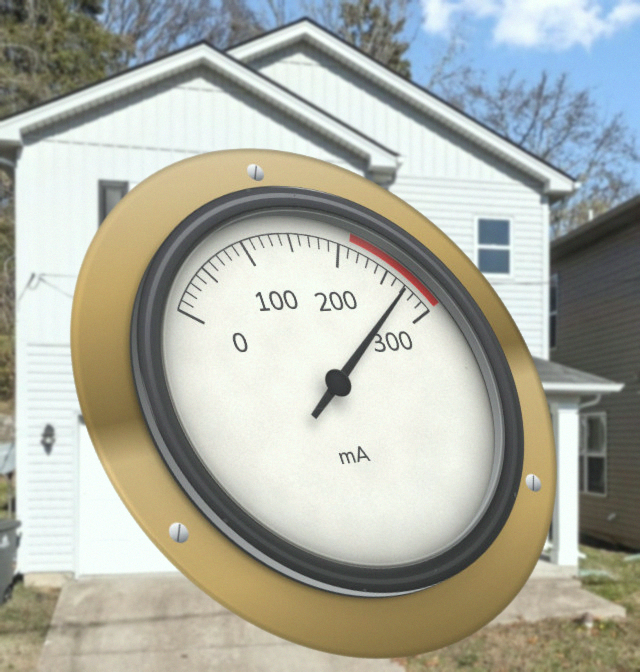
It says value=270 unit=mA
